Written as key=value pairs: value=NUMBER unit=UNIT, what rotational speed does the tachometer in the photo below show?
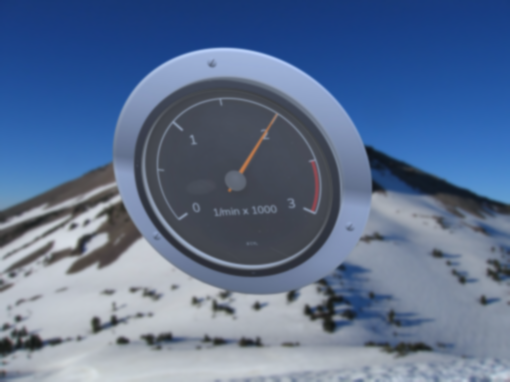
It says value=2000 unit=rpm
